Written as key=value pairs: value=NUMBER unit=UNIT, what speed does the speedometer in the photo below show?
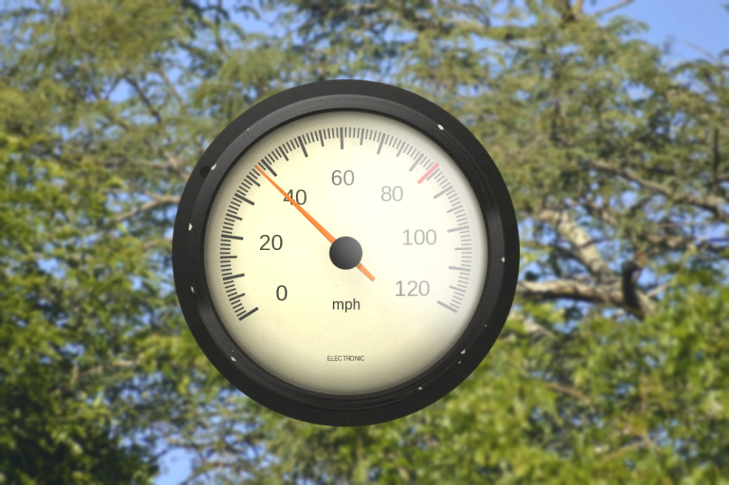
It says value=38 unit=mph
